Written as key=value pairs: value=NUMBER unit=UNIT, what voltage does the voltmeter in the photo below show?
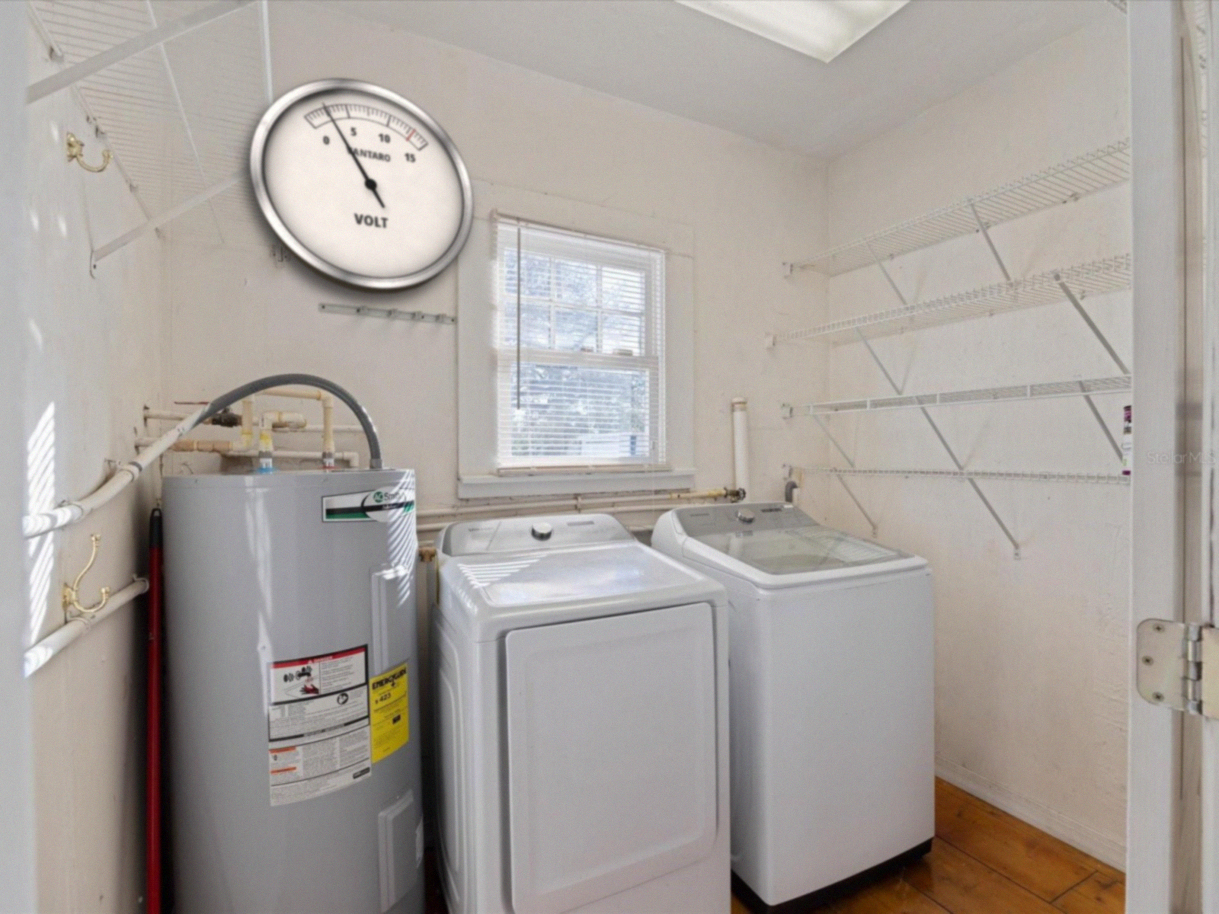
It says value=2.5 unit=V
